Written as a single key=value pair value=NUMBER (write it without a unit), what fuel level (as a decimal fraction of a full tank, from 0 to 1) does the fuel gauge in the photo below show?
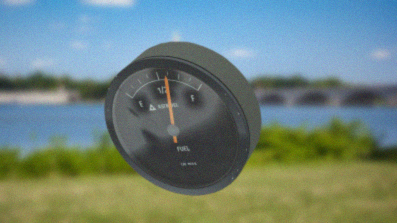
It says value=0.625
